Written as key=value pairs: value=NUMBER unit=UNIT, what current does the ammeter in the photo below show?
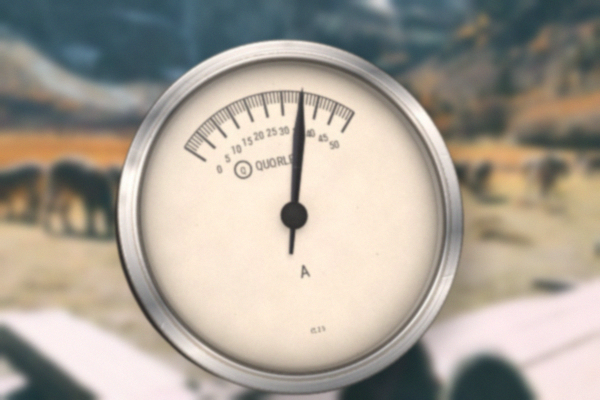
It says value=35 unit=A
